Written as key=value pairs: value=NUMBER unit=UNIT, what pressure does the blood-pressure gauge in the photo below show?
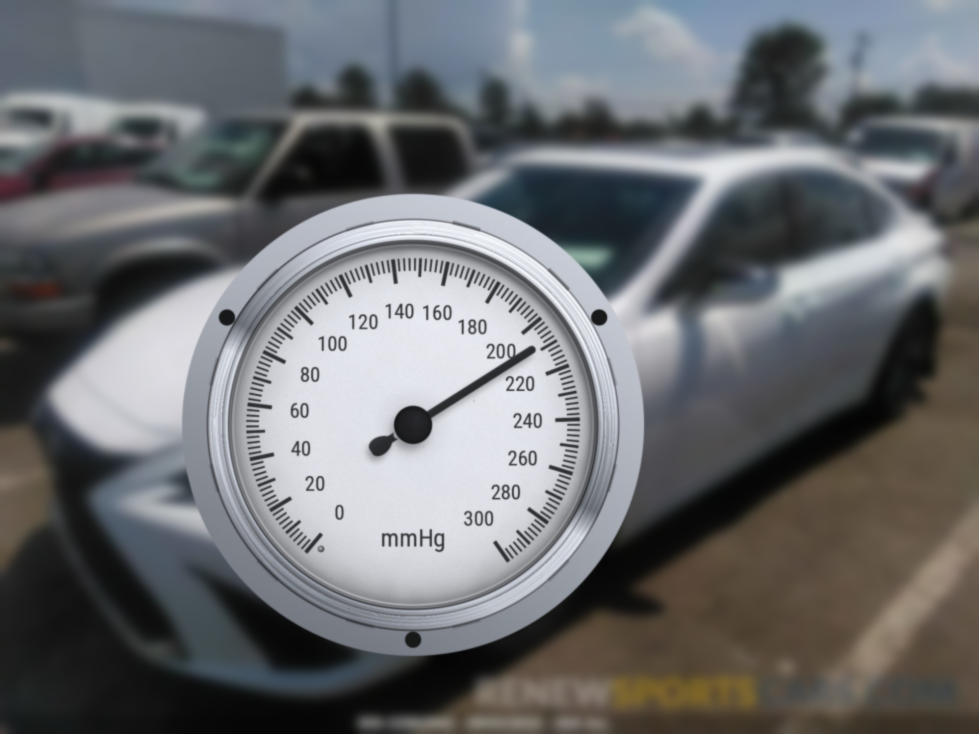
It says value=208 unit=mmHg
